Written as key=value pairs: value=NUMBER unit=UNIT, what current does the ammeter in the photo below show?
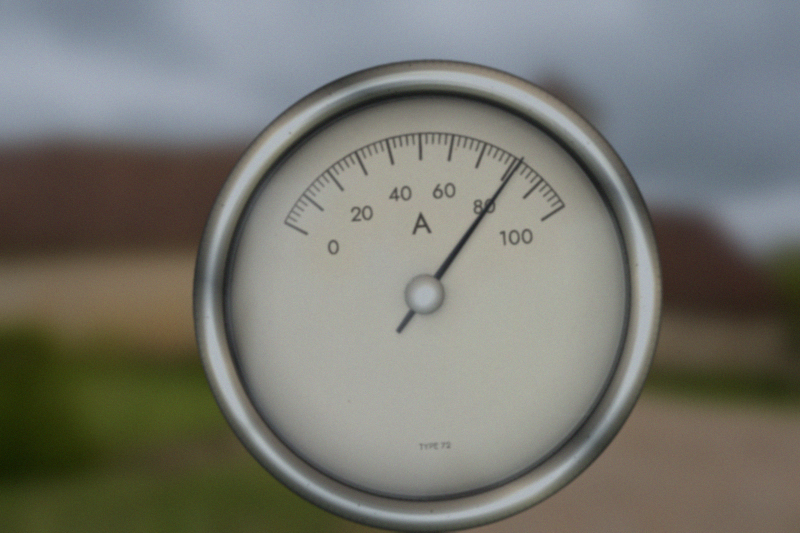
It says value=82 unit=A
